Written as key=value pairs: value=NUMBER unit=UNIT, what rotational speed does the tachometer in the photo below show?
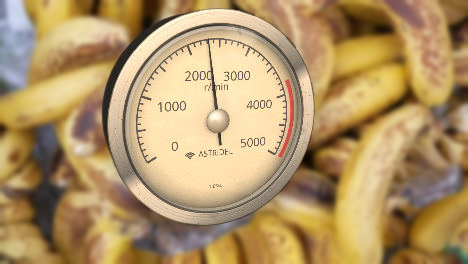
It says value=2300 unit=rpm
